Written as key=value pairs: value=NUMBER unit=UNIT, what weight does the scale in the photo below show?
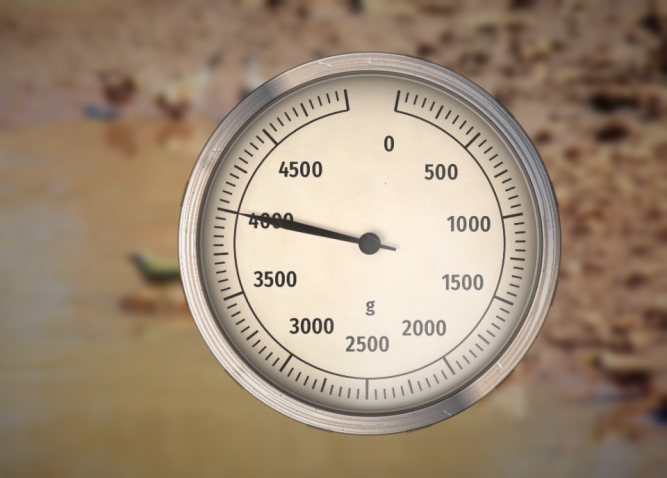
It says value=4000 unit=g
